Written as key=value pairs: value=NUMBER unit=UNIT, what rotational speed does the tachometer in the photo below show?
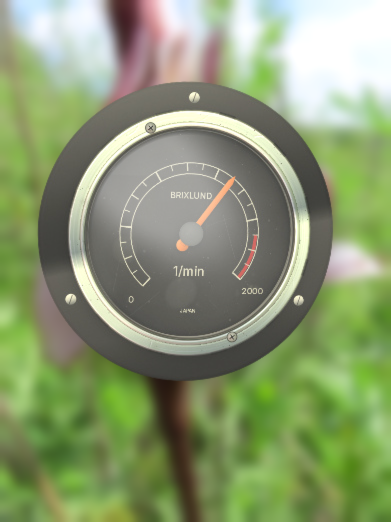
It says value=1300 unit=rpm
